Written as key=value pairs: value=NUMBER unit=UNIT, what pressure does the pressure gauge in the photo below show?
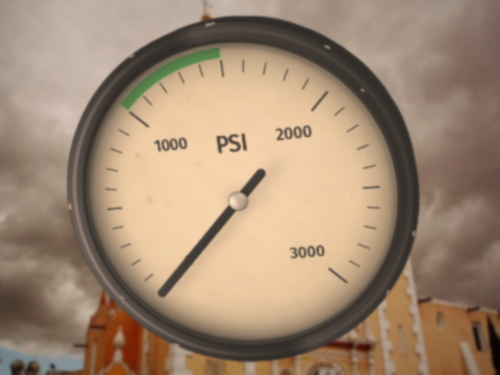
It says value=0 unit=psi
